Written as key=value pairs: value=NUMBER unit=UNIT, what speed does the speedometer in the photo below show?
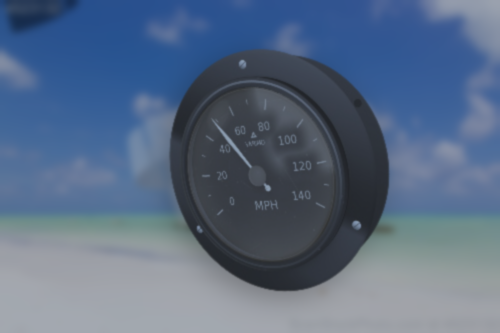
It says value=50 unit=mph
